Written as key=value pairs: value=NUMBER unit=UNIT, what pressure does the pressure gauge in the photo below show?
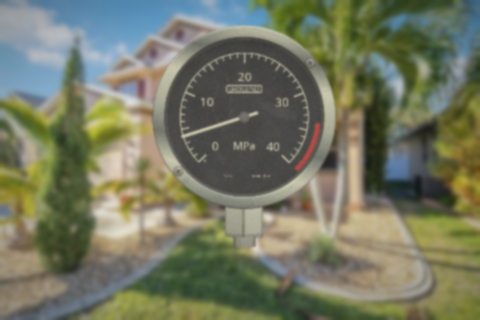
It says value=4 unit=MPa
